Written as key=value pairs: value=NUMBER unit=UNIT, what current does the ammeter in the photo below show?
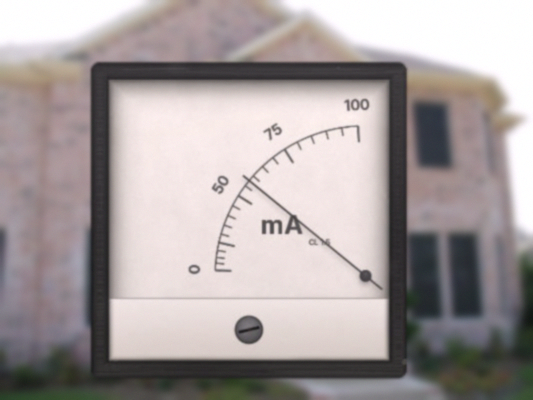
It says value=57.5 unit=mA
